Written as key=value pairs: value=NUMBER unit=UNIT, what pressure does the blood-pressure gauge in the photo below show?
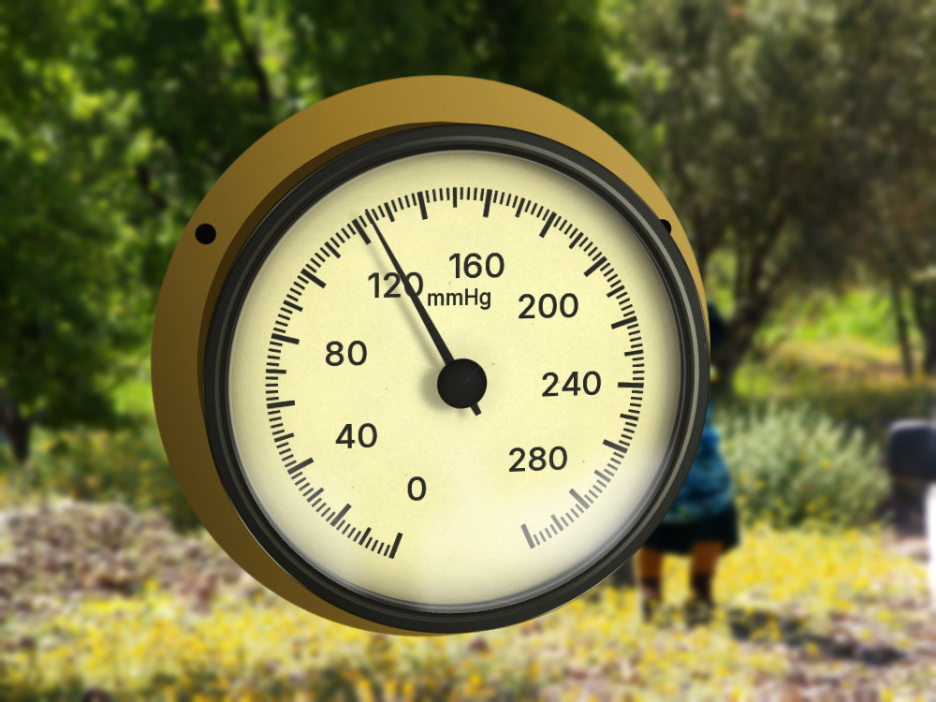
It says value=124 unit=mmHg
